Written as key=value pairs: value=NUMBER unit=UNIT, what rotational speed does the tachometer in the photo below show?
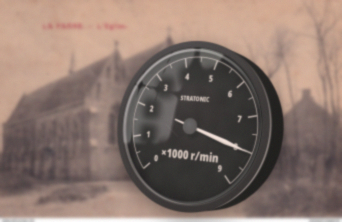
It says value=8000 unit=rpm
